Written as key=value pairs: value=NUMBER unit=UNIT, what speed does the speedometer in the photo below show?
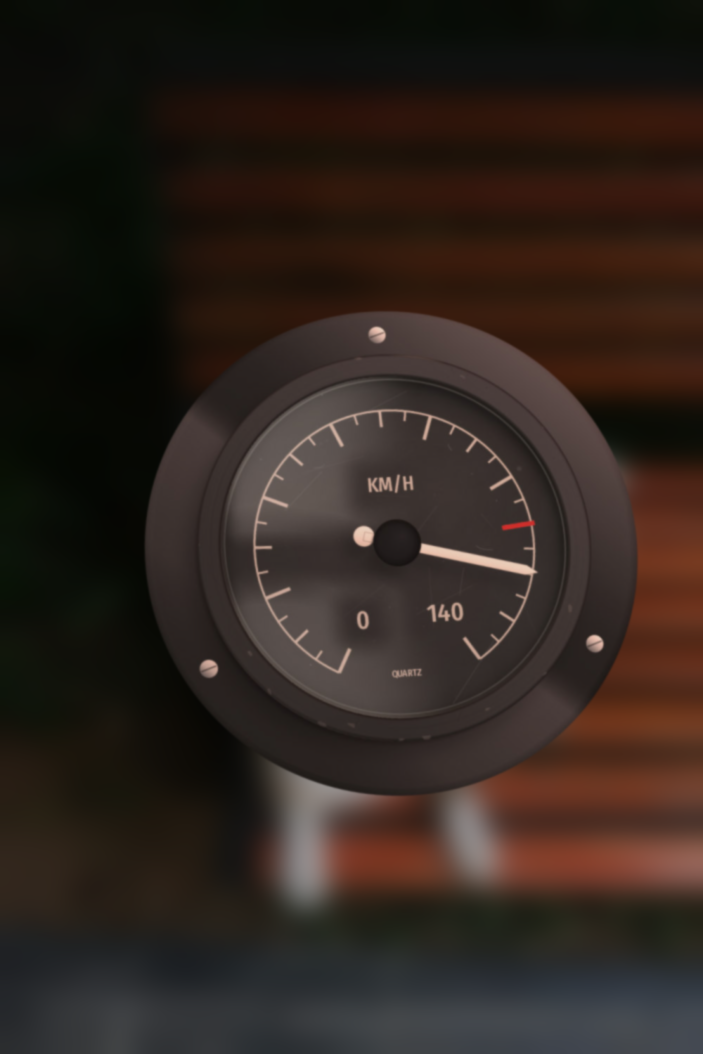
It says value=120 unit=km/h
